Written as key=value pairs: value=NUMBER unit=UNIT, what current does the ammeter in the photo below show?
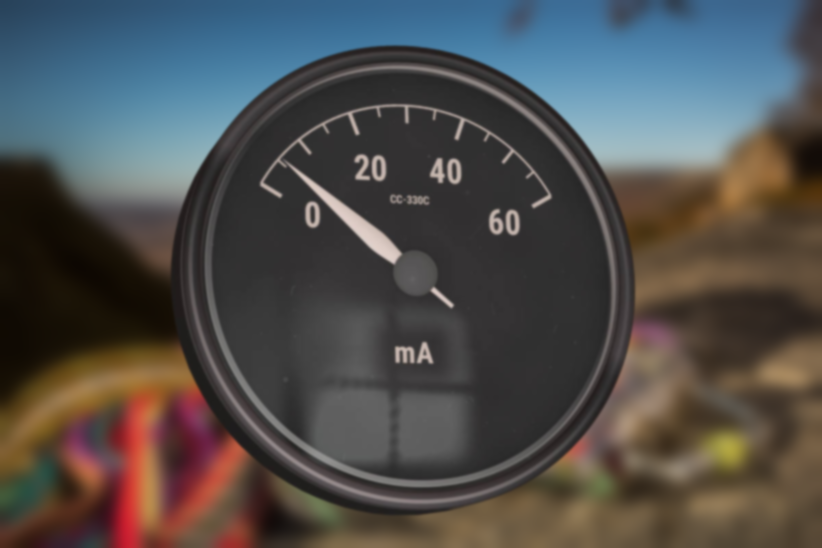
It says value=5 unit=mA
